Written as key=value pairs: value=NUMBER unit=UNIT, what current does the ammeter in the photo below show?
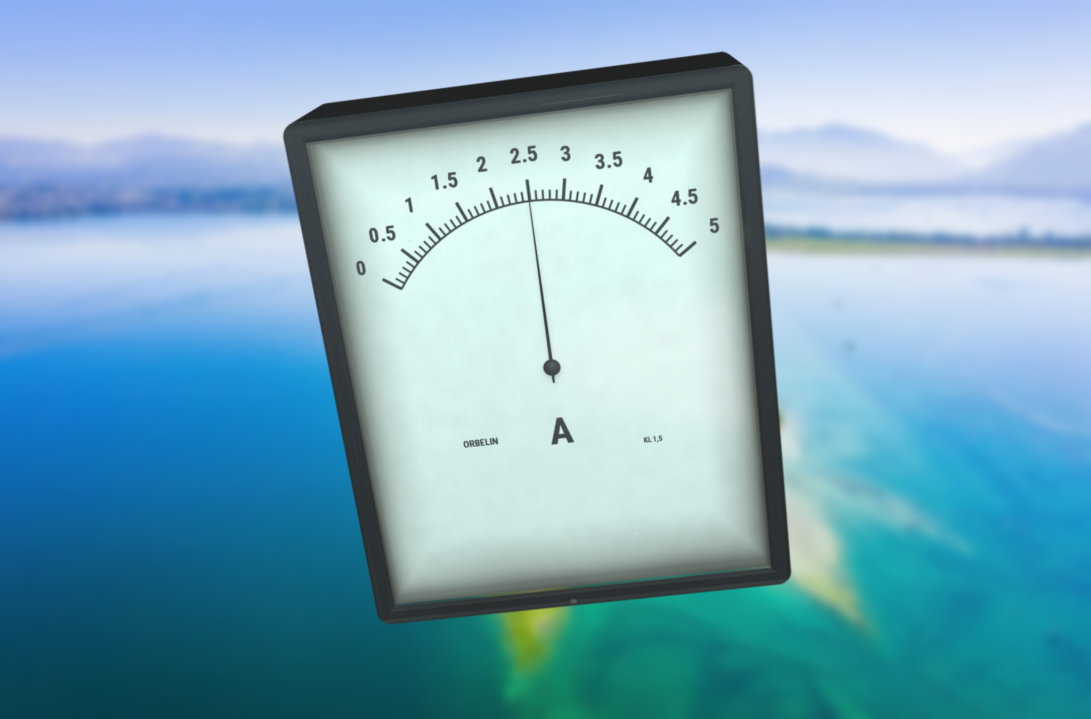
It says value=2.5 unit=A
